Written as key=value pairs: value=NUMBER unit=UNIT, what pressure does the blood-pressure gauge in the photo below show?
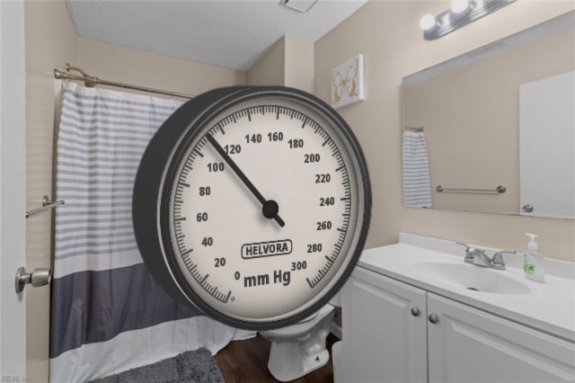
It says value=110 unit=mmHg
